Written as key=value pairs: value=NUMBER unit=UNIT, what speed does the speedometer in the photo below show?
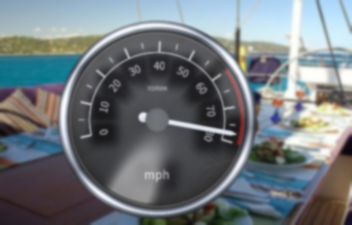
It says value=77.5 unit=mph
